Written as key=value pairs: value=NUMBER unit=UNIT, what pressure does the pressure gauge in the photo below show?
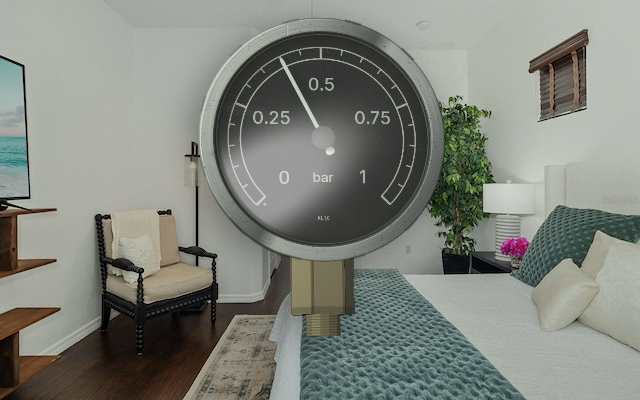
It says value=0.4 unit=bar
